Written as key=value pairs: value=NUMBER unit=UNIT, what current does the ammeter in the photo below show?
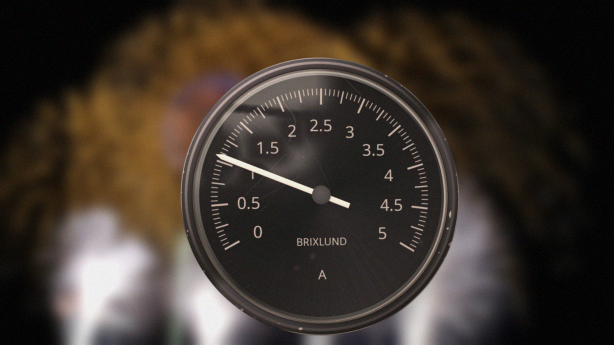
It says value=1.05 unit=A
